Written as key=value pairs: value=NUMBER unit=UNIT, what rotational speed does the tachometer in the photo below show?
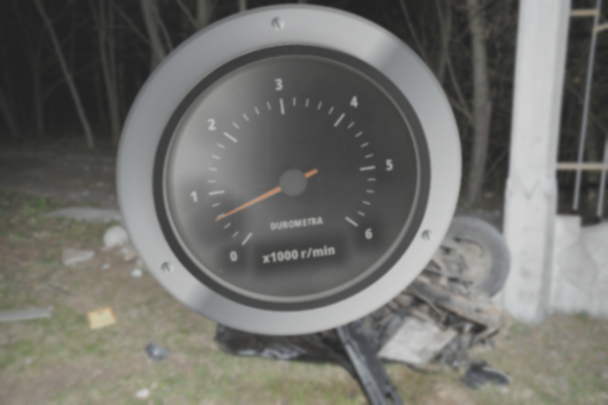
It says value=600 unit=rpm
